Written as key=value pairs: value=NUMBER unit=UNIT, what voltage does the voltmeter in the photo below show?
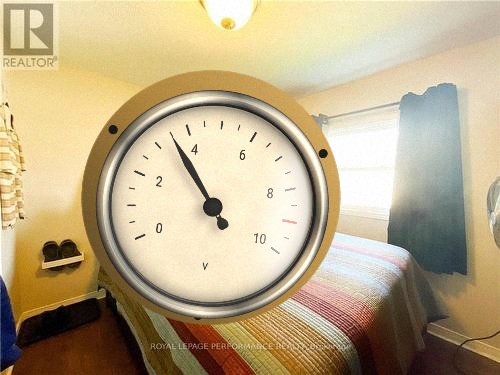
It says value=3.5 unit=V
